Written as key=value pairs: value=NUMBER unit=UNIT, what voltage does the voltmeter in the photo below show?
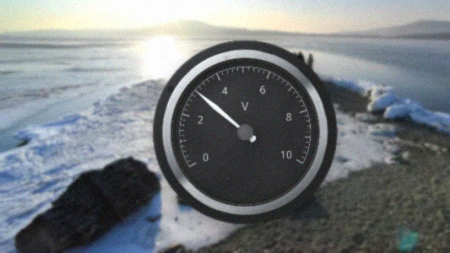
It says value=3 unit=V
